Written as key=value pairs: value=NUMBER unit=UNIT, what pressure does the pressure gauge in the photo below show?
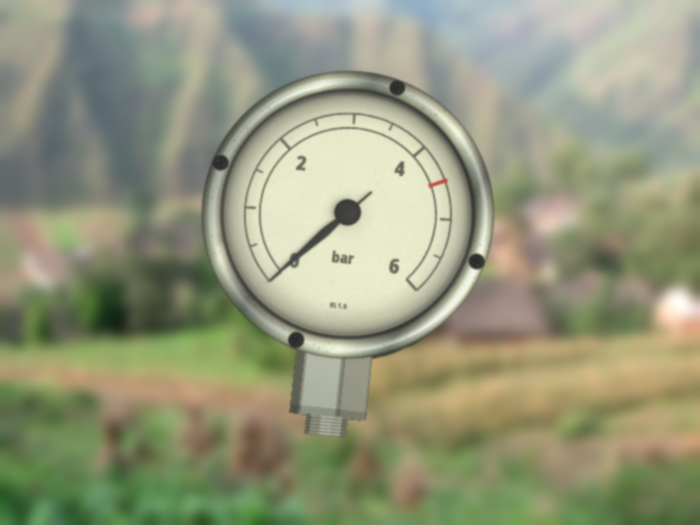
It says value=0 unit=bar
